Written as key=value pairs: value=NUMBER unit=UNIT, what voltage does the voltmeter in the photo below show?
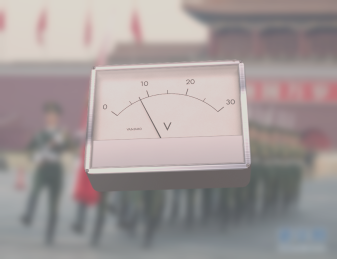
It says value=7.5 unit=V
